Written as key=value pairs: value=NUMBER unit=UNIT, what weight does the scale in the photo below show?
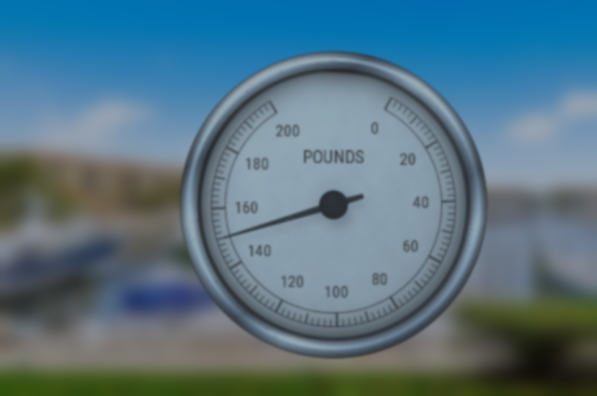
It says value=150 unit=lb
